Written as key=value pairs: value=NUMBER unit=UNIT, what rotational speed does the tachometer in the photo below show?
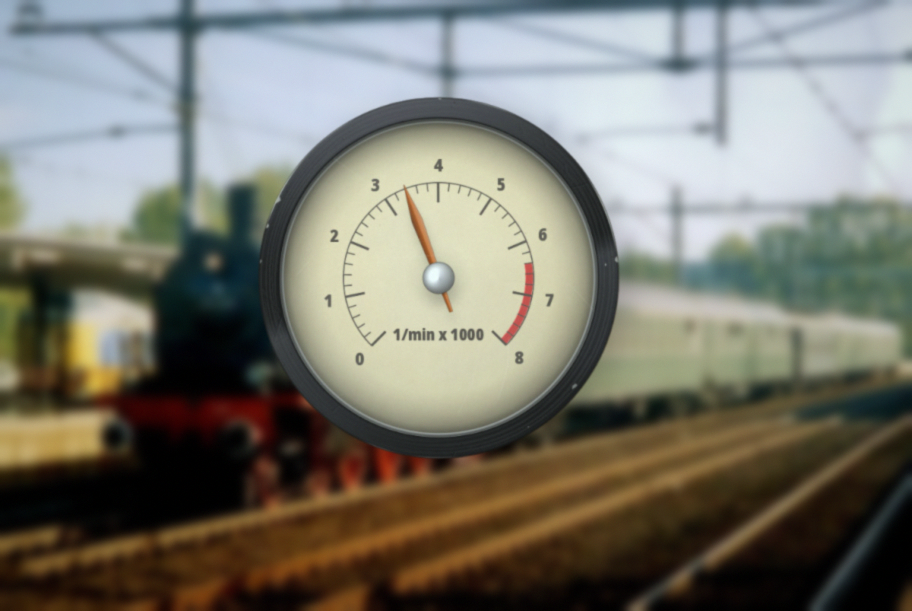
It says value=3400 unit=rpm
